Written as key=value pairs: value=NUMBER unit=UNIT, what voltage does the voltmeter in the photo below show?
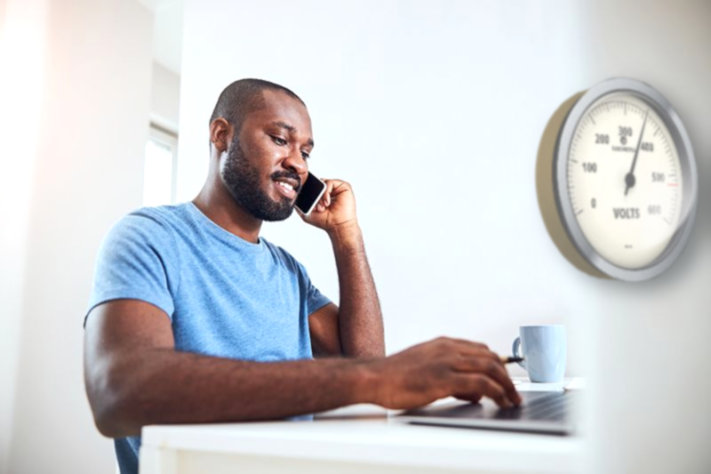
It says value=350 unit=V
